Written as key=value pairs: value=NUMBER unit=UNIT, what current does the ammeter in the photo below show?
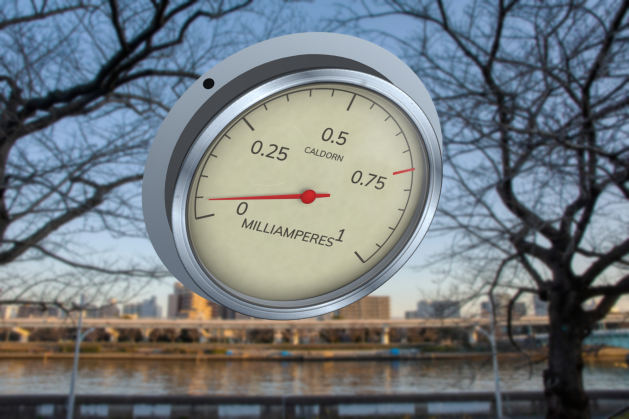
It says value=0.05 unit=mA
